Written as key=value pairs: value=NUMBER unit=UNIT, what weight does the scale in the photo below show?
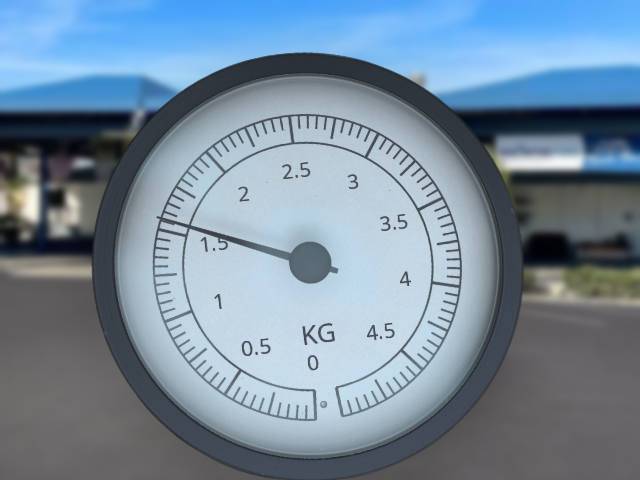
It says value=1.55 unit=kg
